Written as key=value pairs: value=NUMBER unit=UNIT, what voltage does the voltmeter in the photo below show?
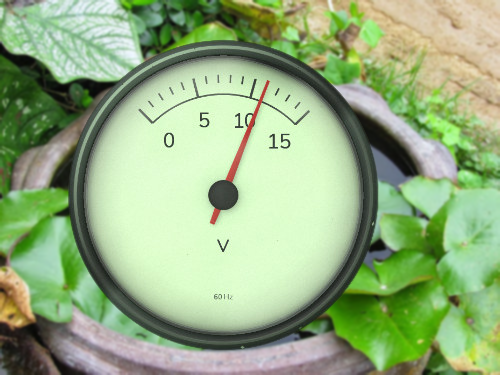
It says value=11 unit=V
